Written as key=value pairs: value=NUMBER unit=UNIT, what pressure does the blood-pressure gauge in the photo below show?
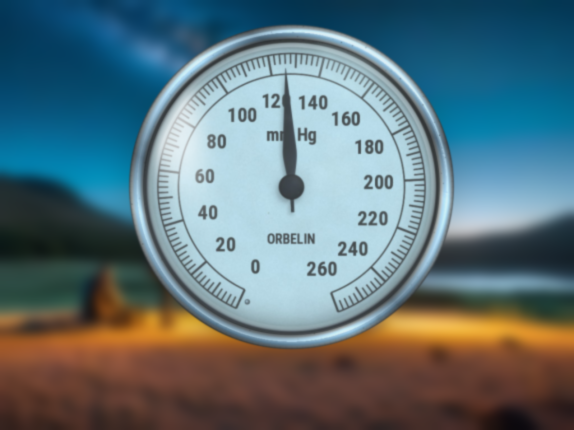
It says value=126 unit=mmHg
